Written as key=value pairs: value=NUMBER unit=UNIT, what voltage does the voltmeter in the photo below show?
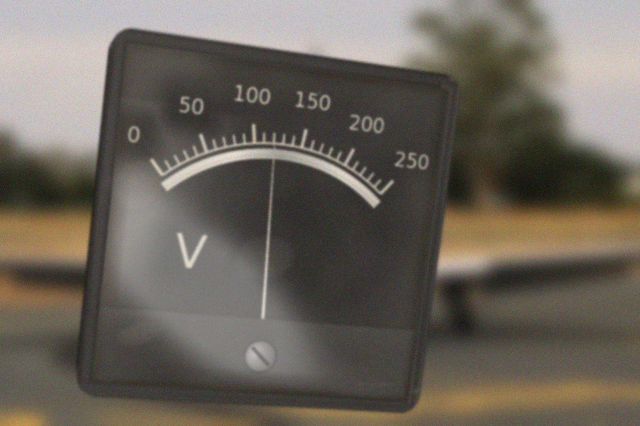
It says value=120 unit=V
